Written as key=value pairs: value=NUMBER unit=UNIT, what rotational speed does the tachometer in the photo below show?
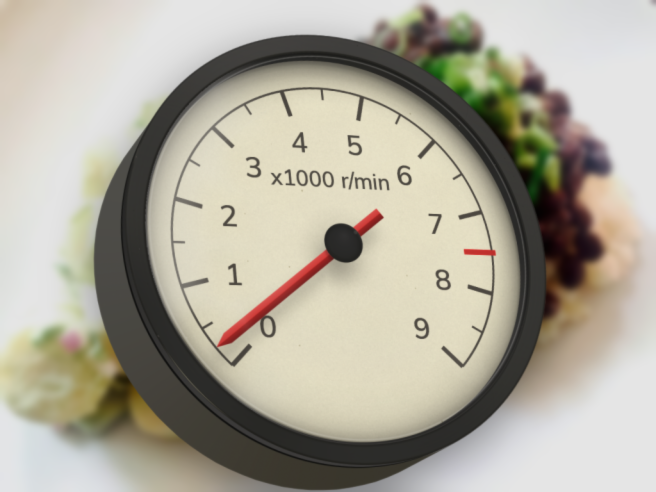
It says value=250 unit=rpm
